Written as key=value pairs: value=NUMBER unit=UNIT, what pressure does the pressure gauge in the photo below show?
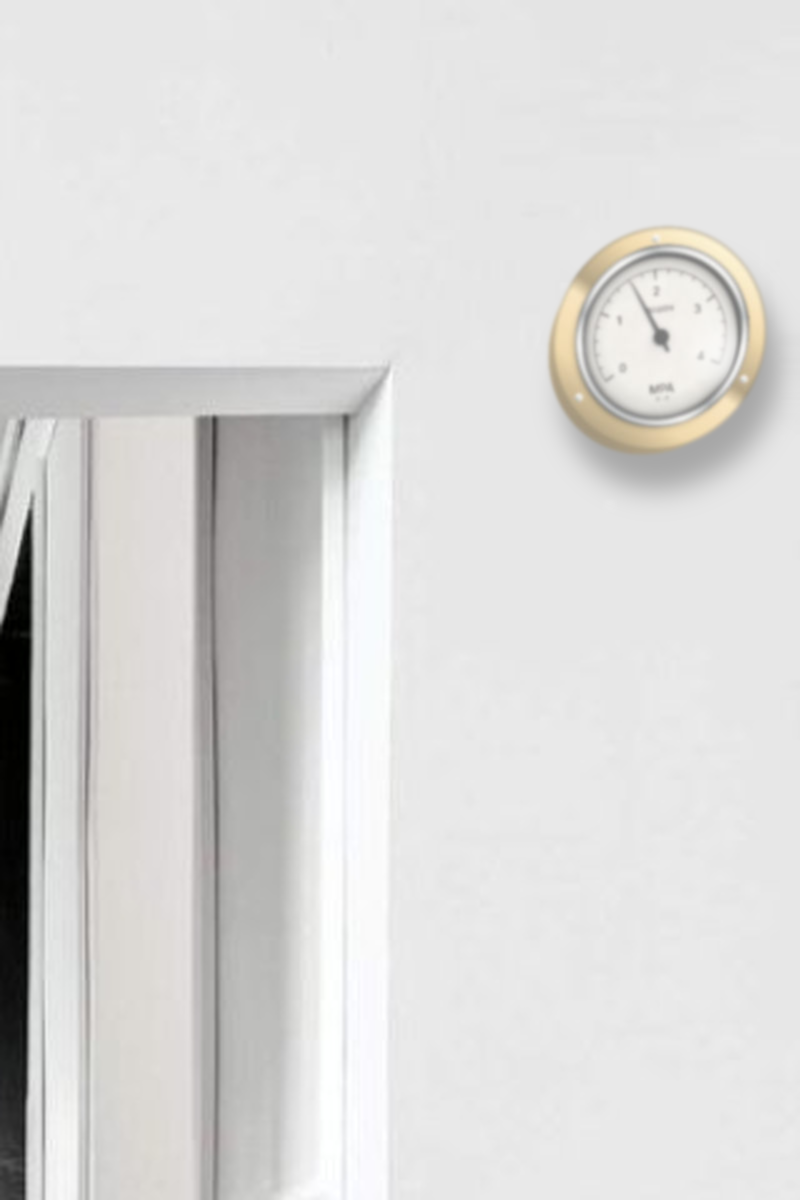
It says value=1.6 unit=MPa
